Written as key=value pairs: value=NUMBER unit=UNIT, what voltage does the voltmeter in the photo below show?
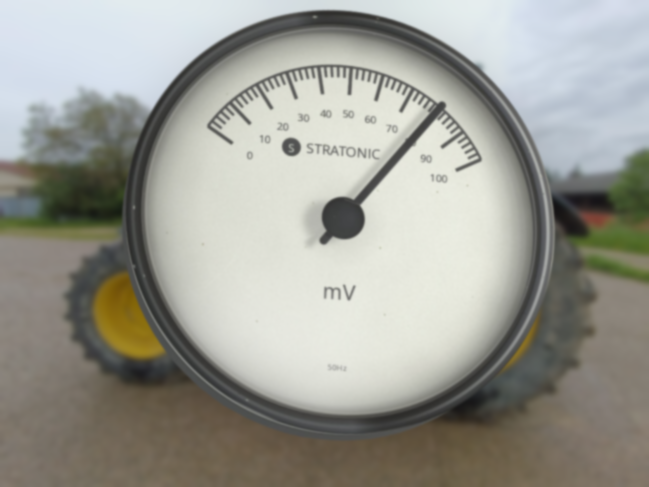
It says value=80 unit=mV
